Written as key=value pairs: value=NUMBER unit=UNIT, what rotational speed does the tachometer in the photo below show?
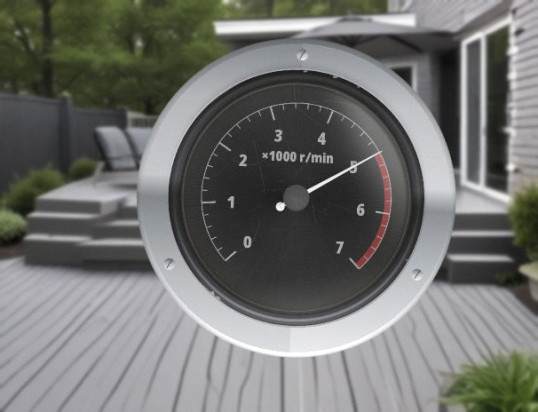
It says value=5000 unit=rpm
